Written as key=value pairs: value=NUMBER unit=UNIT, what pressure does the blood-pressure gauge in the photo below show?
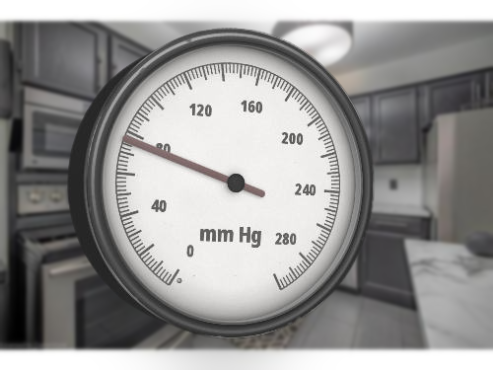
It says value=76 unit=mmHg
